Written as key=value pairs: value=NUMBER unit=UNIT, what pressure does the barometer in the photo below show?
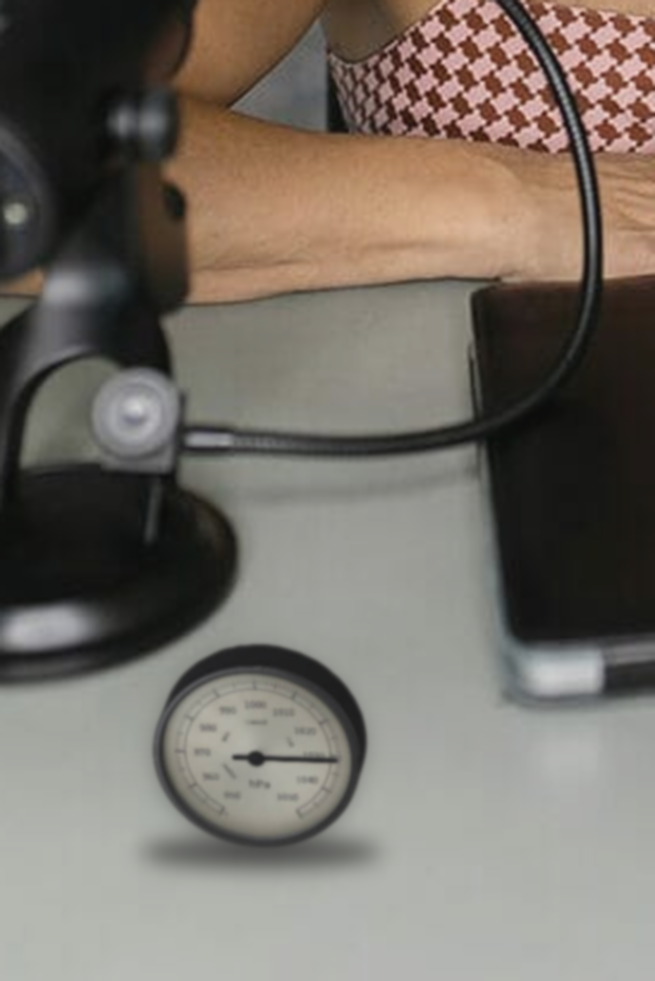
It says value=1030 unit=hPa
